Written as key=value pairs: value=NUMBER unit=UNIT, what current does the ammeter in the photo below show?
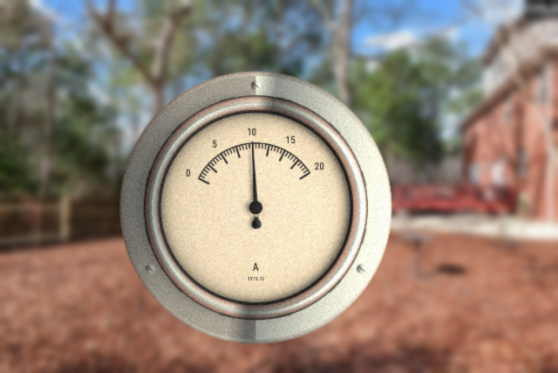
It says value=10 unit=A
